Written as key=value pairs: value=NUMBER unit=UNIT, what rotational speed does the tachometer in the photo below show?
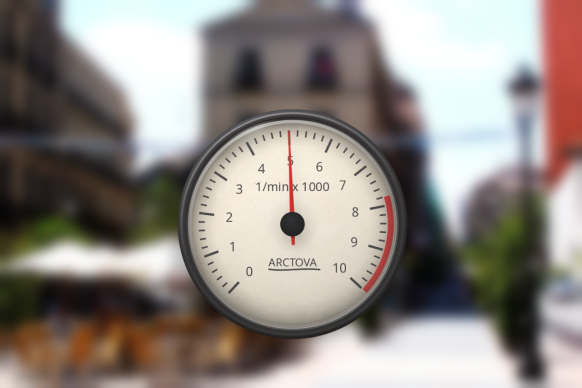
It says value=5000 unit=rpm
